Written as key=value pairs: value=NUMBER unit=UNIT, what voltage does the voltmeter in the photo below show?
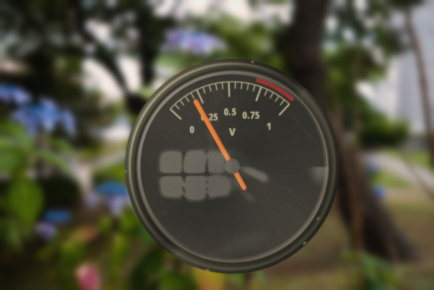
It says value=0.2 unit=V
